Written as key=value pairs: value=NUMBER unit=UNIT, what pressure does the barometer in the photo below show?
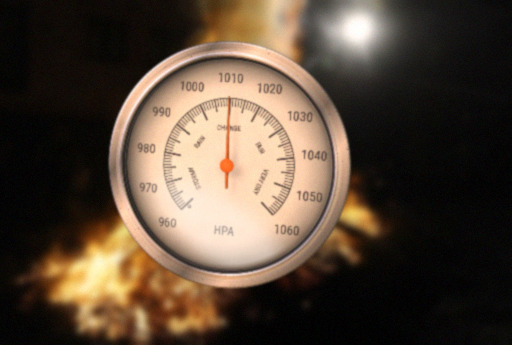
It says value=1010 unit=hPa
